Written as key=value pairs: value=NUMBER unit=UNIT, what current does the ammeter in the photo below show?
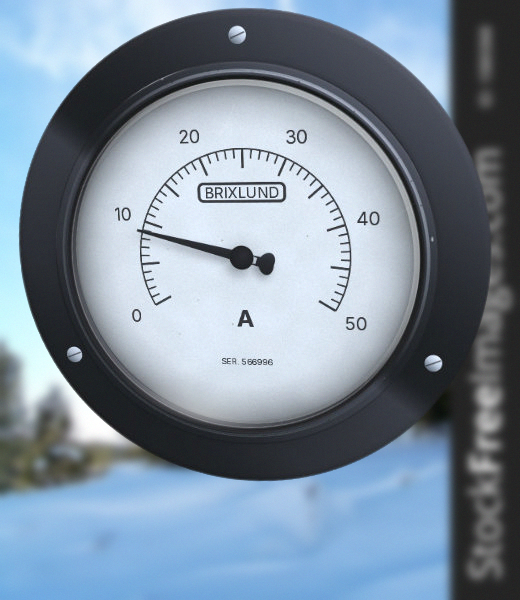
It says value=9 unit=A
